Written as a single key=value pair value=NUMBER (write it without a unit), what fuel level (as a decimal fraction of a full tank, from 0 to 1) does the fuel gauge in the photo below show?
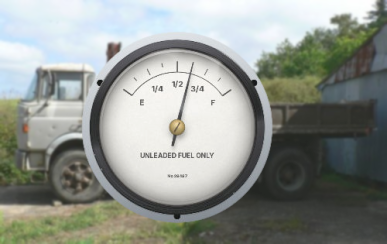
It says value=0.625
